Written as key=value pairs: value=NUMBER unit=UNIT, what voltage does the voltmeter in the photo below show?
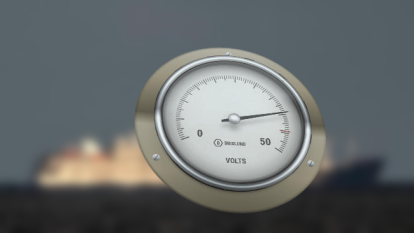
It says value=40 unit=V
